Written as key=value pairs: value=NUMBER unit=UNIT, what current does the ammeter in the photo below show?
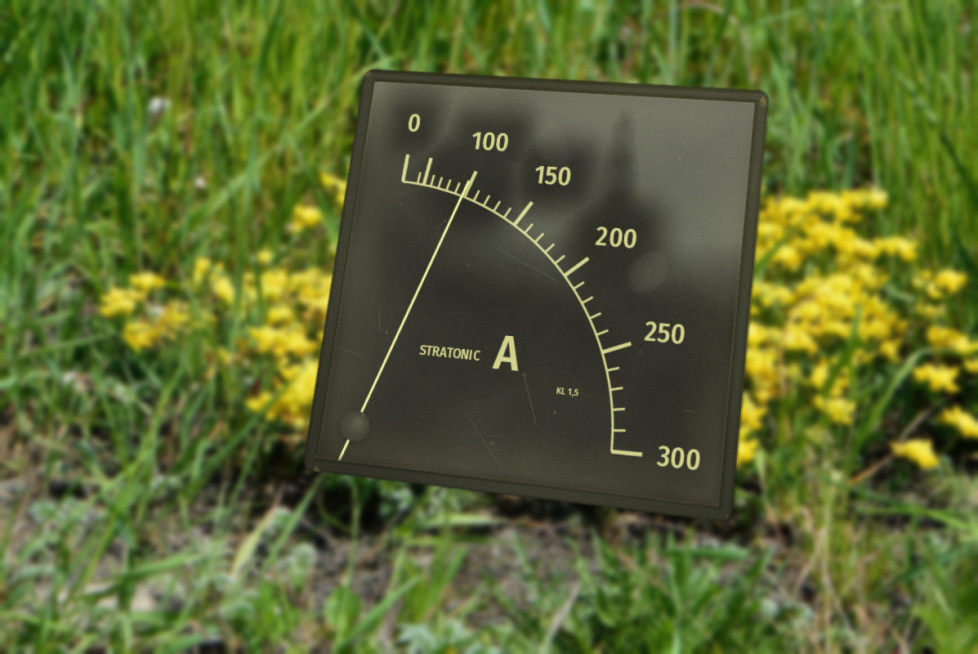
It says value=100 unit=A
